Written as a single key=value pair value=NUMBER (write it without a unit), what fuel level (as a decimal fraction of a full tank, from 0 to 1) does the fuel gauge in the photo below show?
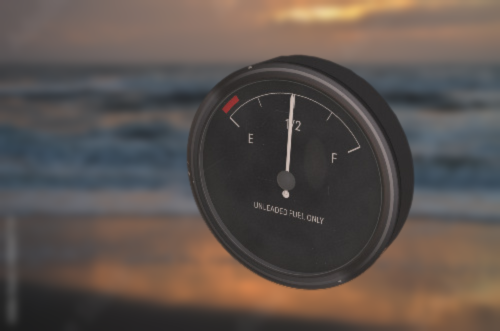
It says value=0.5
